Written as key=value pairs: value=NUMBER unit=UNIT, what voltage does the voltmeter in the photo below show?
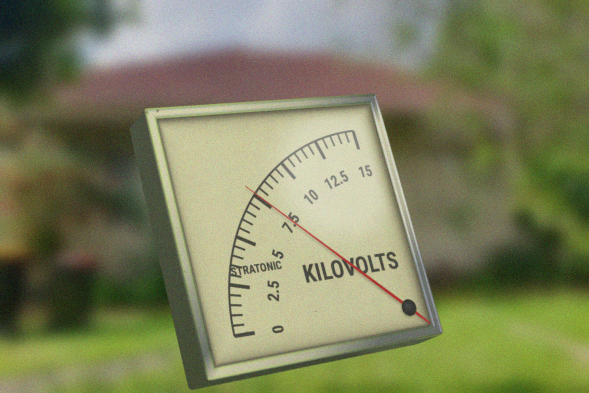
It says value=7.5 unit=kV
